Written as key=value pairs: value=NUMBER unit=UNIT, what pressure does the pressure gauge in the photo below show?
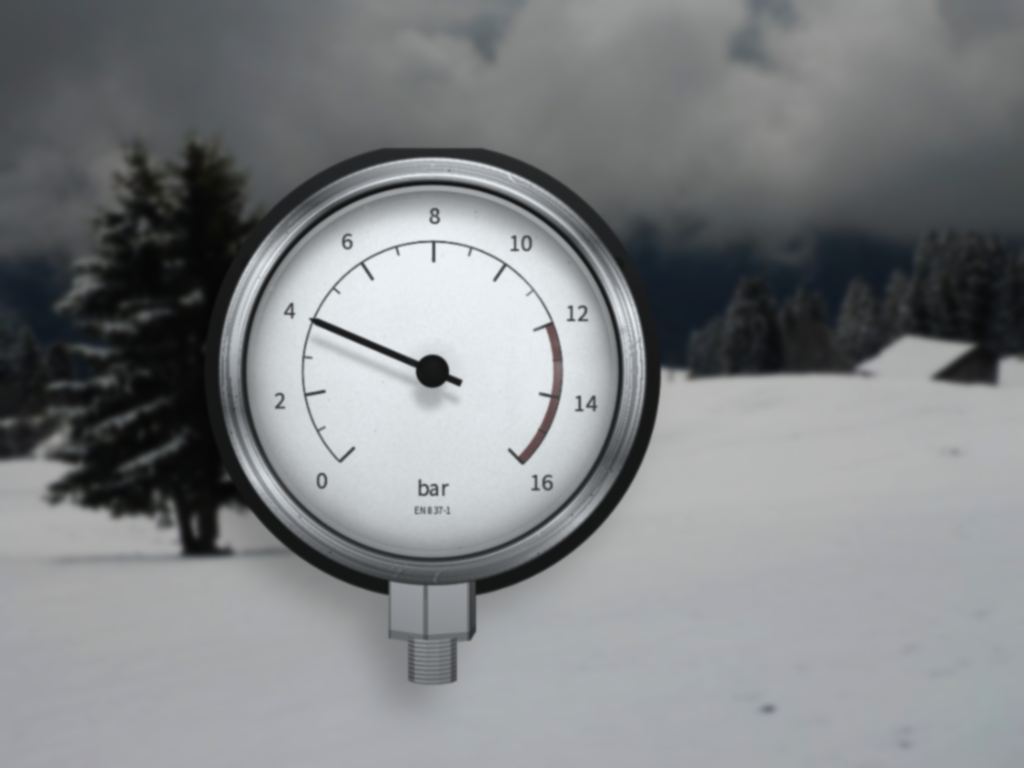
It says value=4 unit=bar
